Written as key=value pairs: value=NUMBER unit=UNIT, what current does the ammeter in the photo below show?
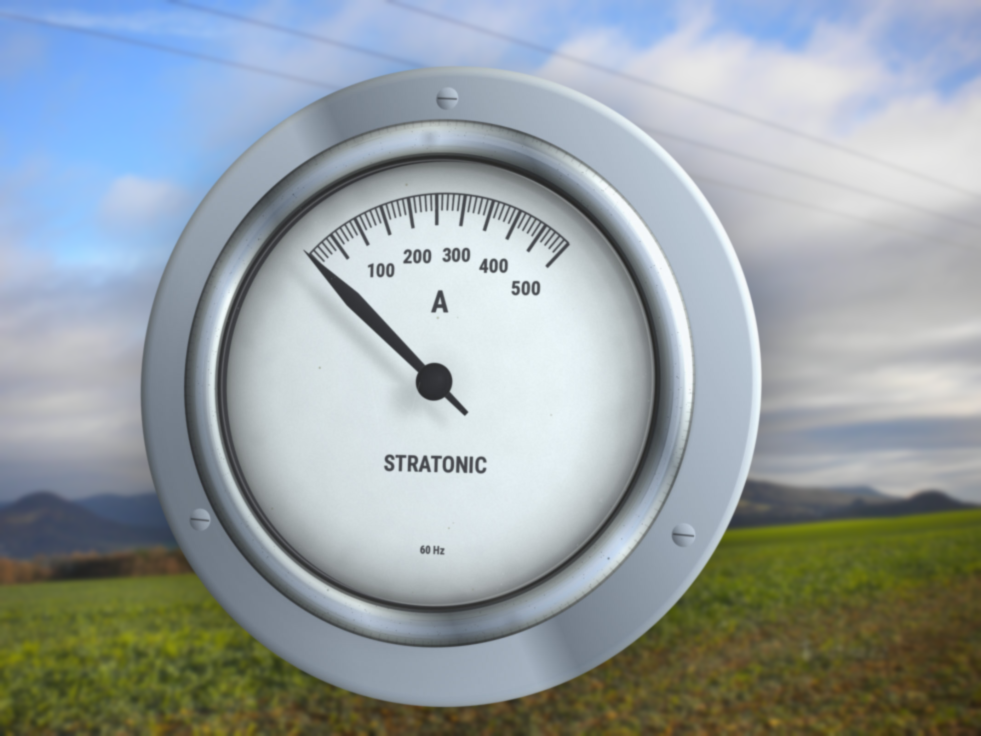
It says value=0 unit=A
